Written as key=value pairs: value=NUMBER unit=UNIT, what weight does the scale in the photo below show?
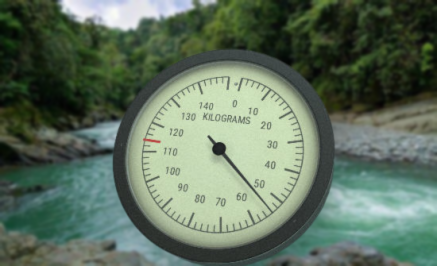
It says value=54 unit=kg
